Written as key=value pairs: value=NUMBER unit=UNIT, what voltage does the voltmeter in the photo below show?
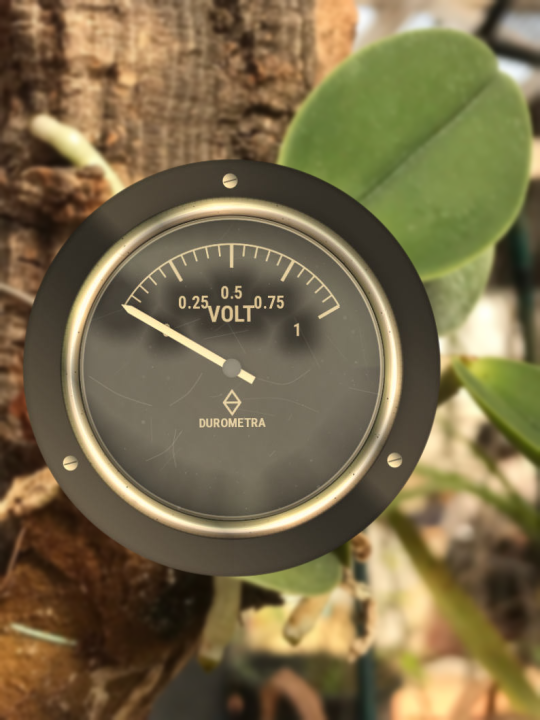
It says value=0 unit=V
